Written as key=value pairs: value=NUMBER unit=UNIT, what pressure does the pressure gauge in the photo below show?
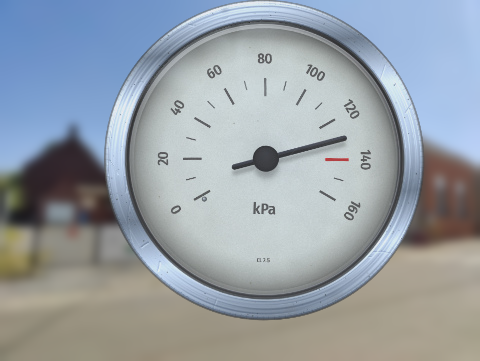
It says value=130 unit=kPa
